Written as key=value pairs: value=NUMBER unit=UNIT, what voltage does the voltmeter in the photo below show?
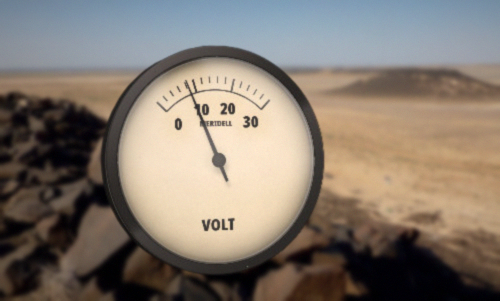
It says value=8 unit=V
